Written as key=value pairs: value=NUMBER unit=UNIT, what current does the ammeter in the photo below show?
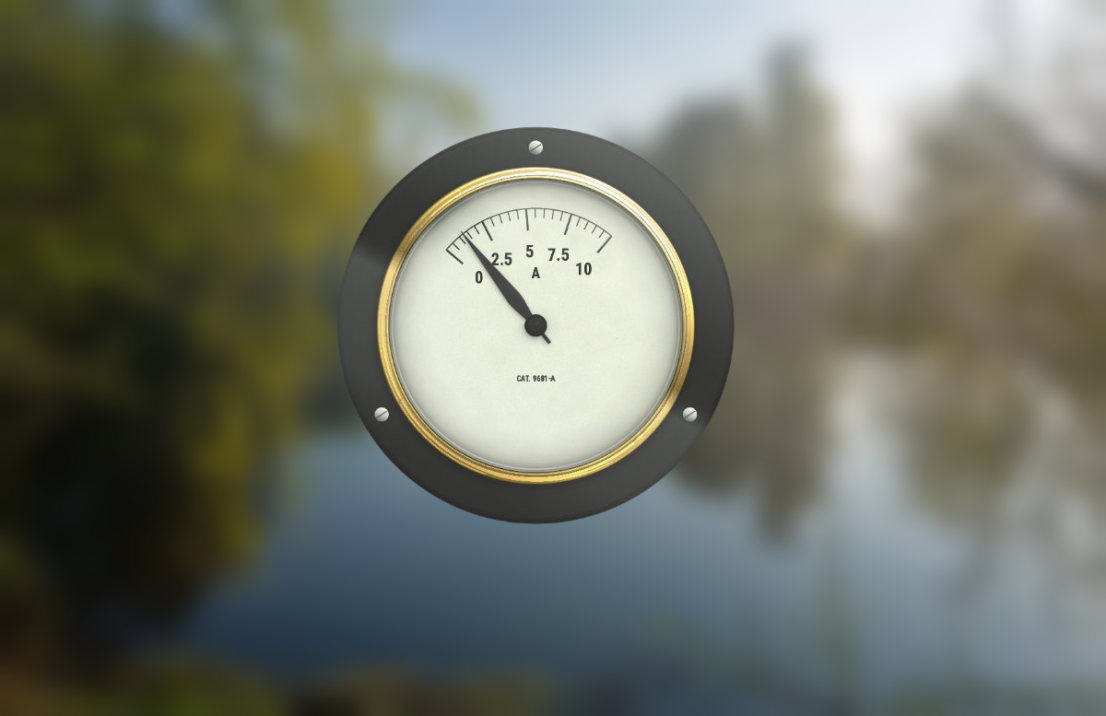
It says value=1.25 unit=A
